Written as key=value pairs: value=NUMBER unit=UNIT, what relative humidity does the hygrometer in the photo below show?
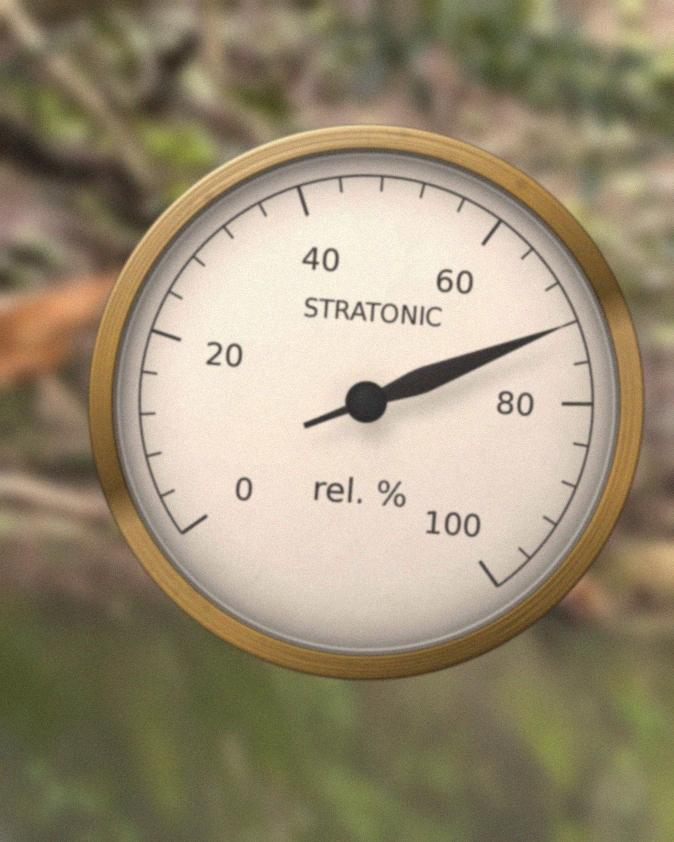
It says value=72 unit=%
